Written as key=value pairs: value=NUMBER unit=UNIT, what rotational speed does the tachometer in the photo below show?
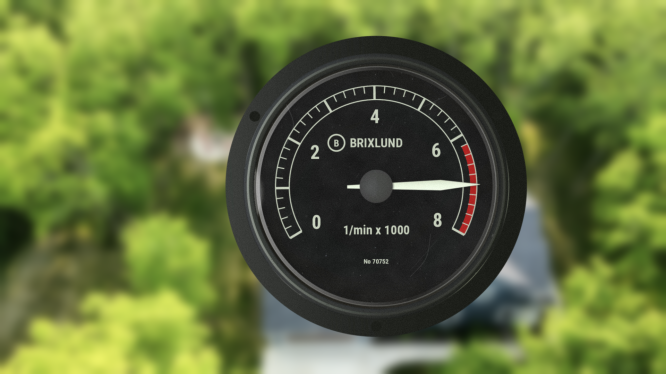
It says value=7000 unit=rpm
